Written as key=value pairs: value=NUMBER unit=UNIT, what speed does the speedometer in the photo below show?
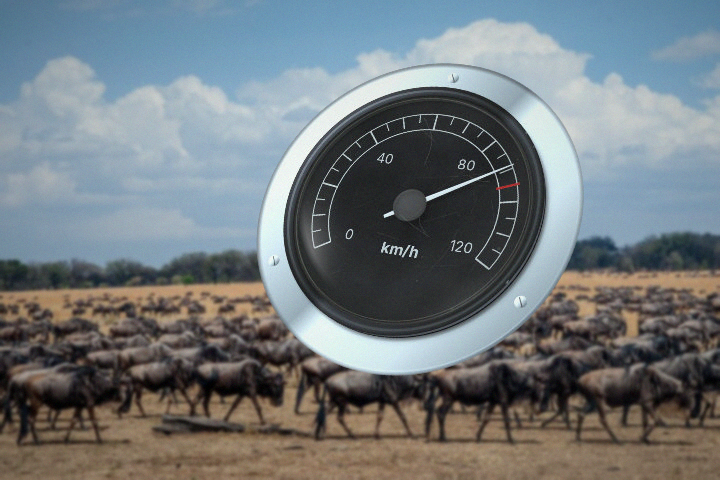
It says value=90 unit=km/h
